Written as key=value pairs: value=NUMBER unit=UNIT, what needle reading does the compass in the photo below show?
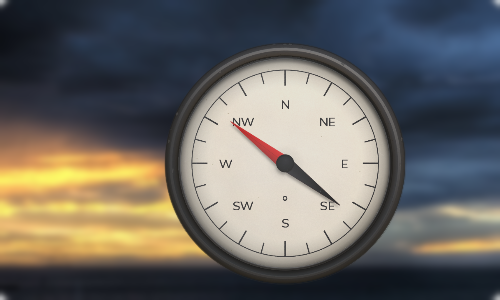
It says value=307.5 unit=°
